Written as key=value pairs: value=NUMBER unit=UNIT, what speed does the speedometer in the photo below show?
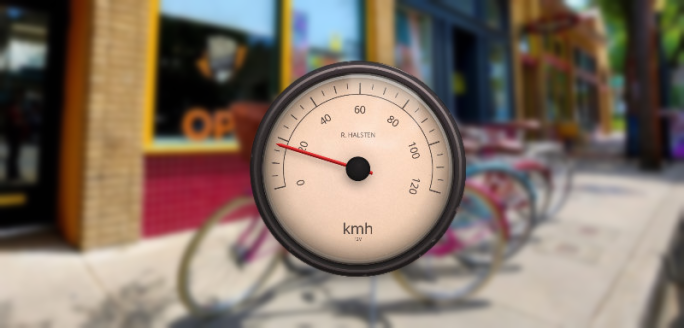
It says value=17.5 unit=km/h
